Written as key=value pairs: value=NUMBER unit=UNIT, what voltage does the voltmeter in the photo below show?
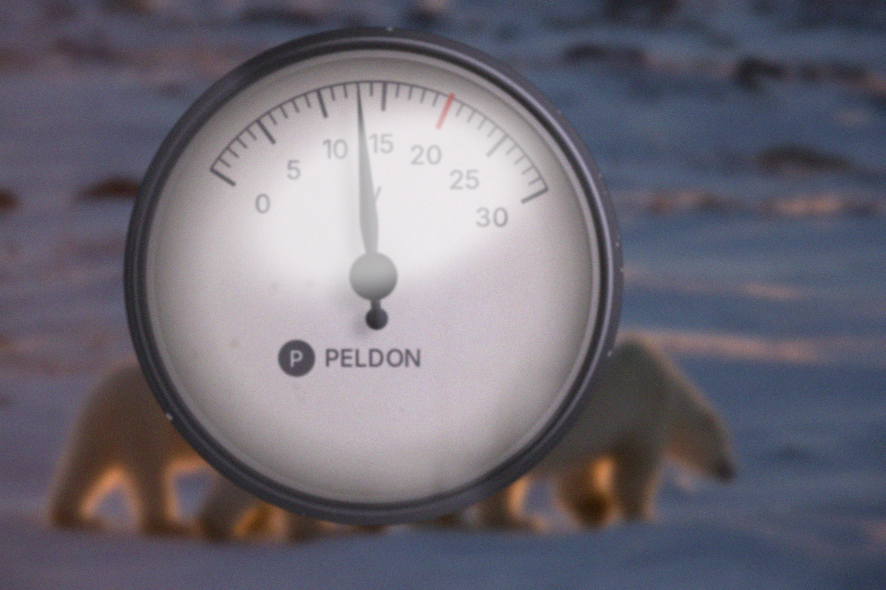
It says value=13 unit=V
